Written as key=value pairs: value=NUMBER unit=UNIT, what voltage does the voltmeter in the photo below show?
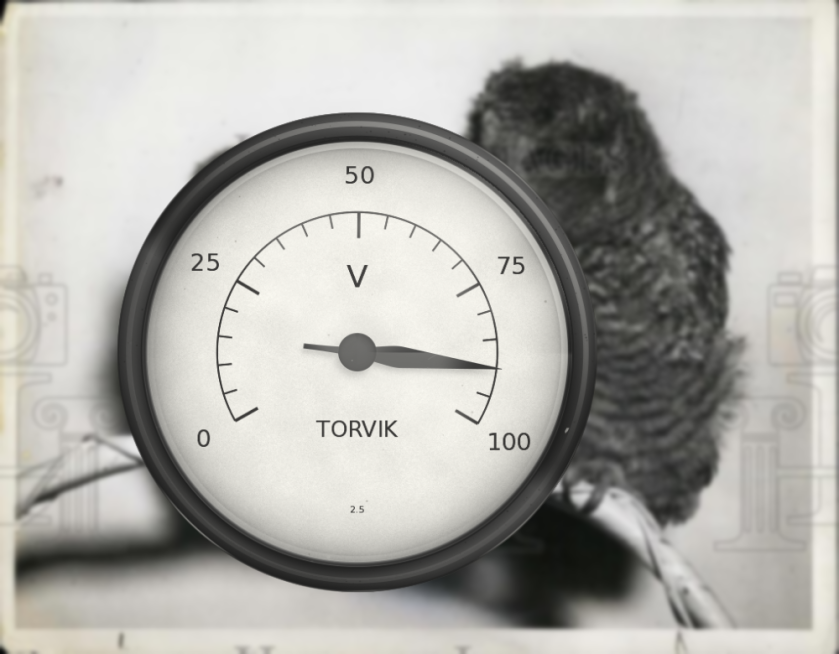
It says value=90 unit=V
